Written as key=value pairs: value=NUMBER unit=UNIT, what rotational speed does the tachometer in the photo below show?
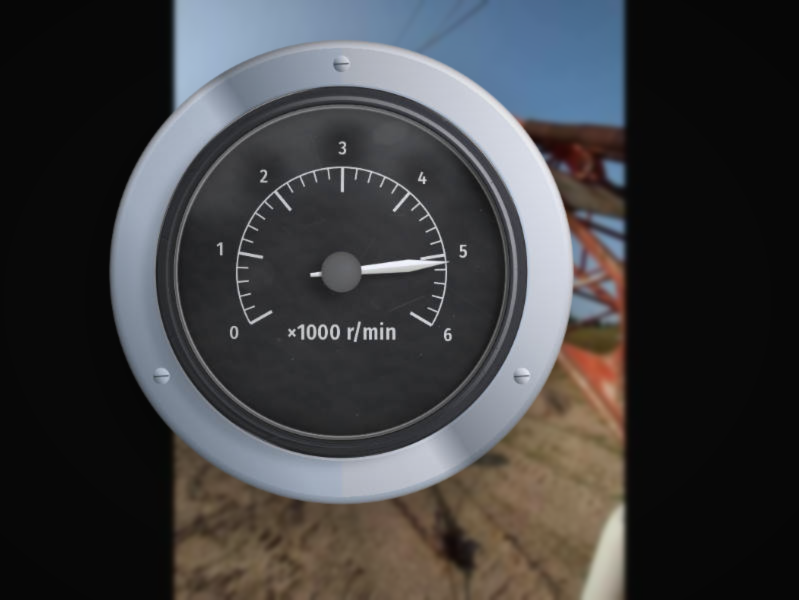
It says value=5100 unit=rpm
